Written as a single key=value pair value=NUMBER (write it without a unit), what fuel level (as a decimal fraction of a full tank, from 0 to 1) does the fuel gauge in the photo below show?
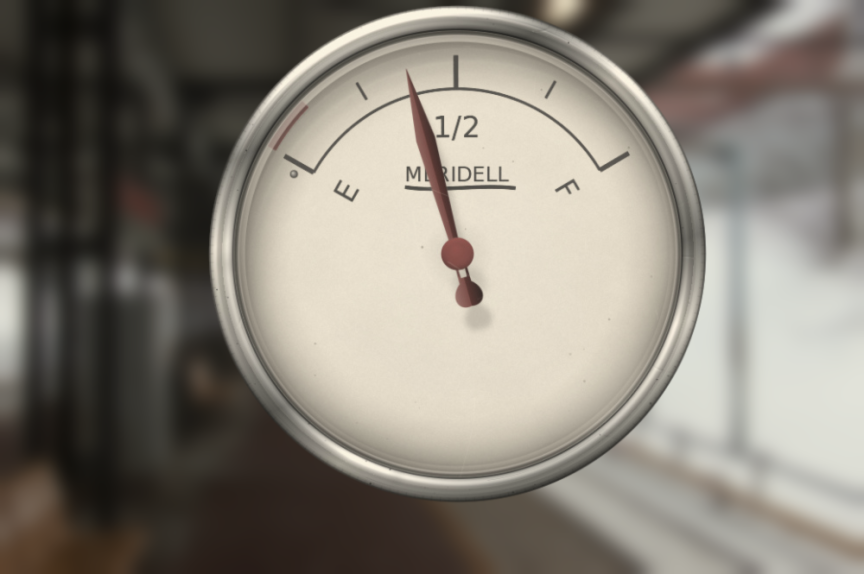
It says value=0.375
